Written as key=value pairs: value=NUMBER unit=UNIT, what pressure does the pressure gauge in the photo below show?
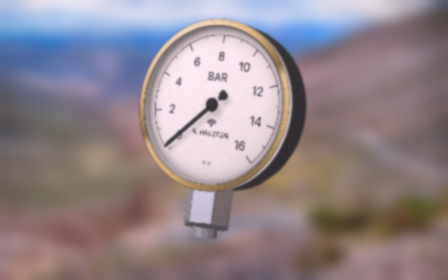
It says value=0 unit=bar
